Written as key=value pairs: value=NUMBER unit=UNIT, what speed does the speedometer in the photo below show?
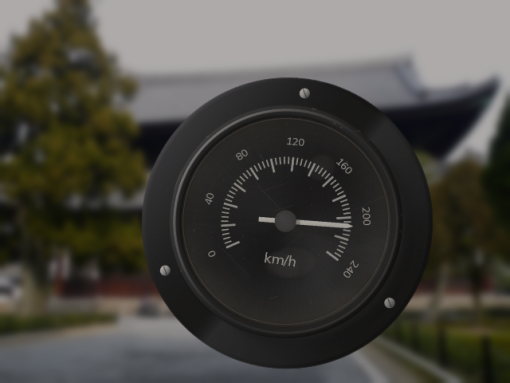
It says value=208 unit=km/h
